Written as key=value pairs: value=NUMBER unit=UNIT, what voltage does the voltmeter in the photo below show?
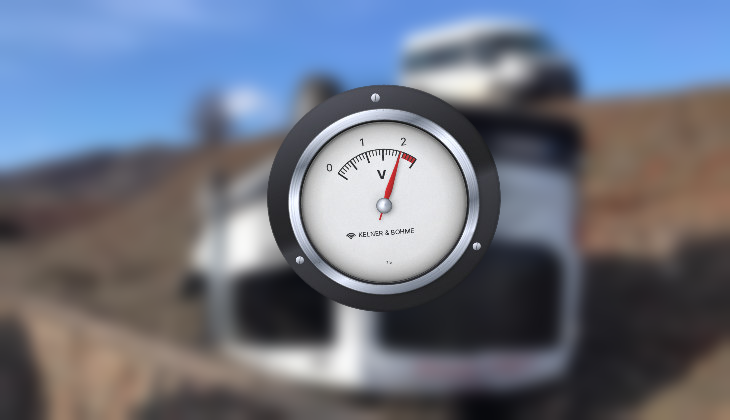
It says value=2 unit=V
